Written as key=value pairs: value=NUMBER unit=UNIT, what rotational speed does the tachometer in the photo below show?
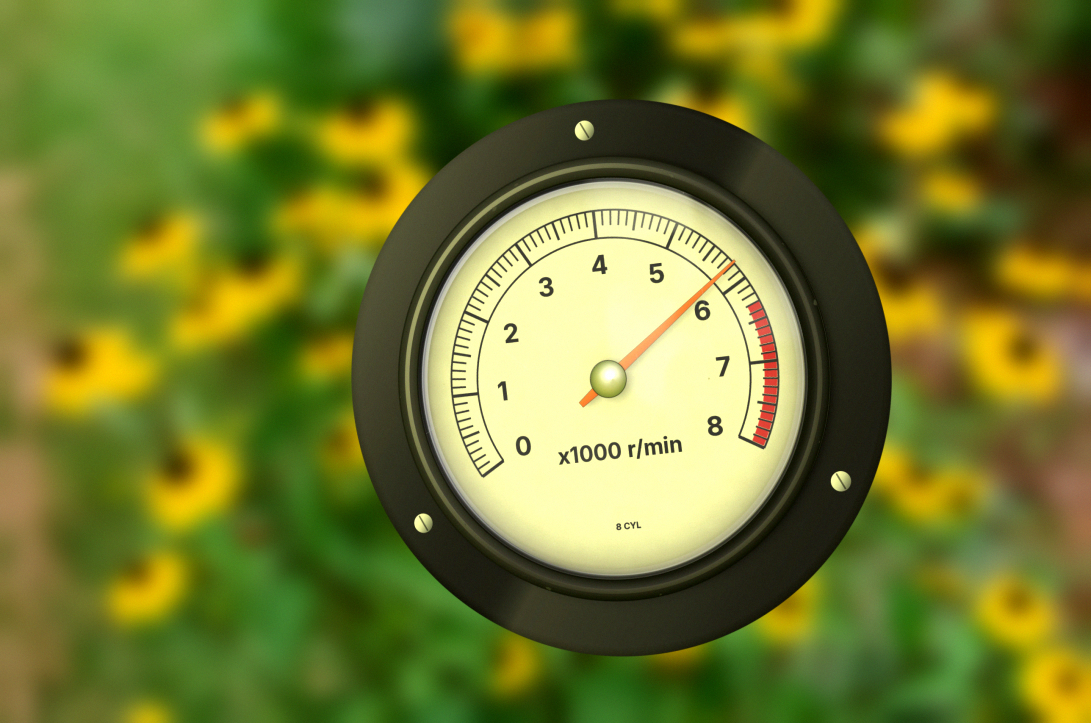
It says value=5800 unit=rpm
